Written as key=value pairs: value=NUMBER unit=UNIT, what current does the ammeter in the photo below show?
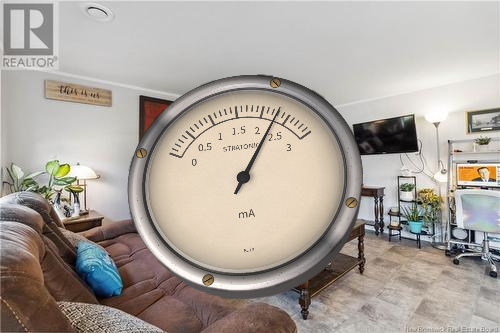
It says value=2.3 unit=mA
